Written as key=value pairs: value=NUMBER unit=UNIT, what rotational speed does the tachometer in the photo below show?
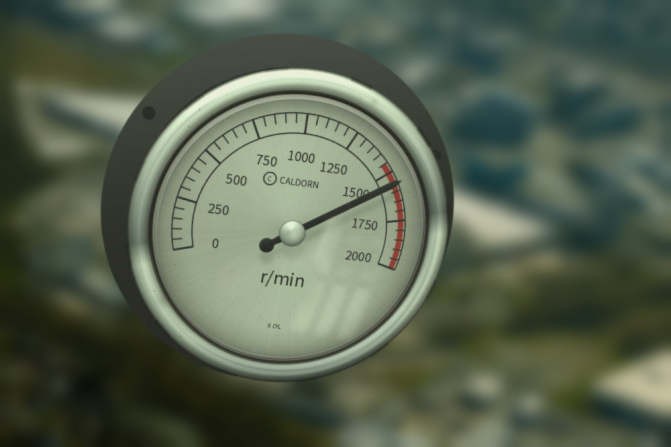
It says value=1550 unit=rpm
